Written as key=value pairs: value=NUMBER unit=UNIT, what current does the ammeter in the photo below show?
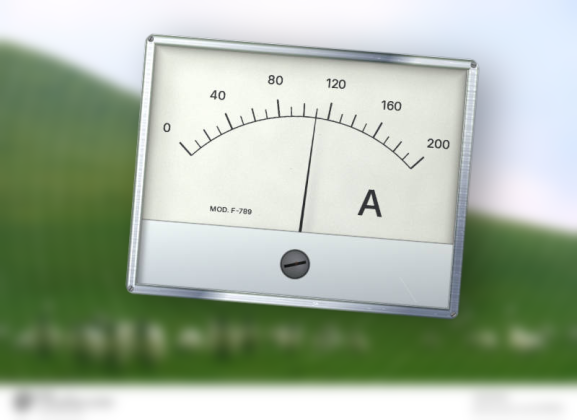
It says value=110 unit=A
